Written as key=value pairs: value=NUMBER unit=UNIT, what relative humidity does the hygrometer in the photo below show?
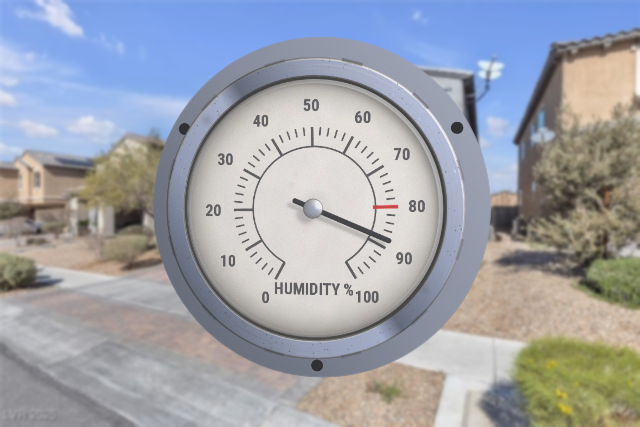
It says value=88 unit=%
